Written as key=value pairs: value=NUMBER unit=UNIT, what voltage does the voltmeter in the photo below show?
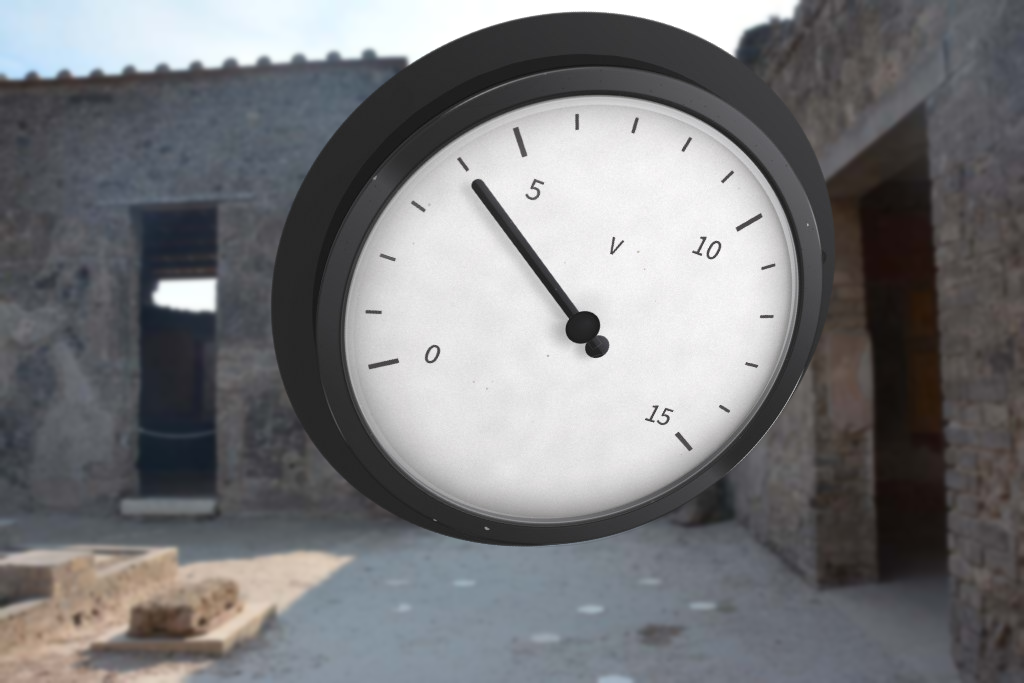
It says value=4 unit=V
